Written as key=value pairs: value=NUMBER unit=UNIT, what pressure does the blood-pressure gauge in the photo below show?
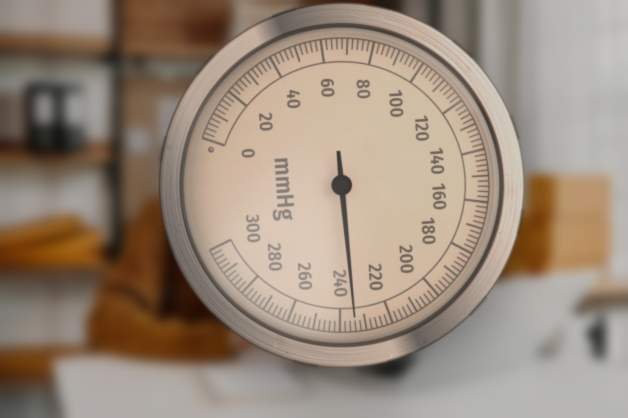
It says value=234 unit=mmHg
